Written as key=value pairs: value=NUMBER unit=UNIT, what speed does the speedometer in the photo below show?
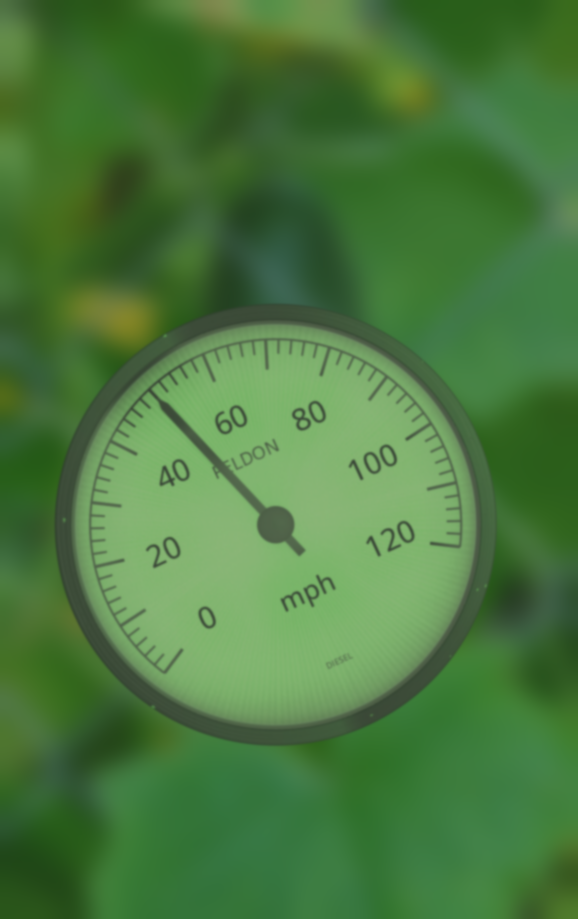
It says value=50 unit=mph
